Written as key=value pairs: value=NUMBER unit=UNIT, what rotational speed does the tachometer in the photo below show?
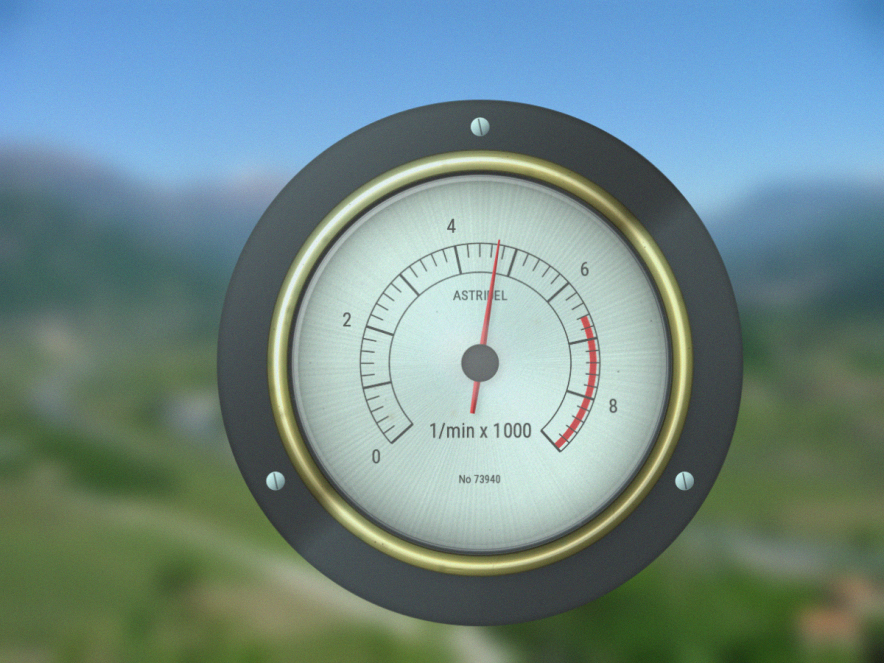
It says value=4700 unit=rpm
